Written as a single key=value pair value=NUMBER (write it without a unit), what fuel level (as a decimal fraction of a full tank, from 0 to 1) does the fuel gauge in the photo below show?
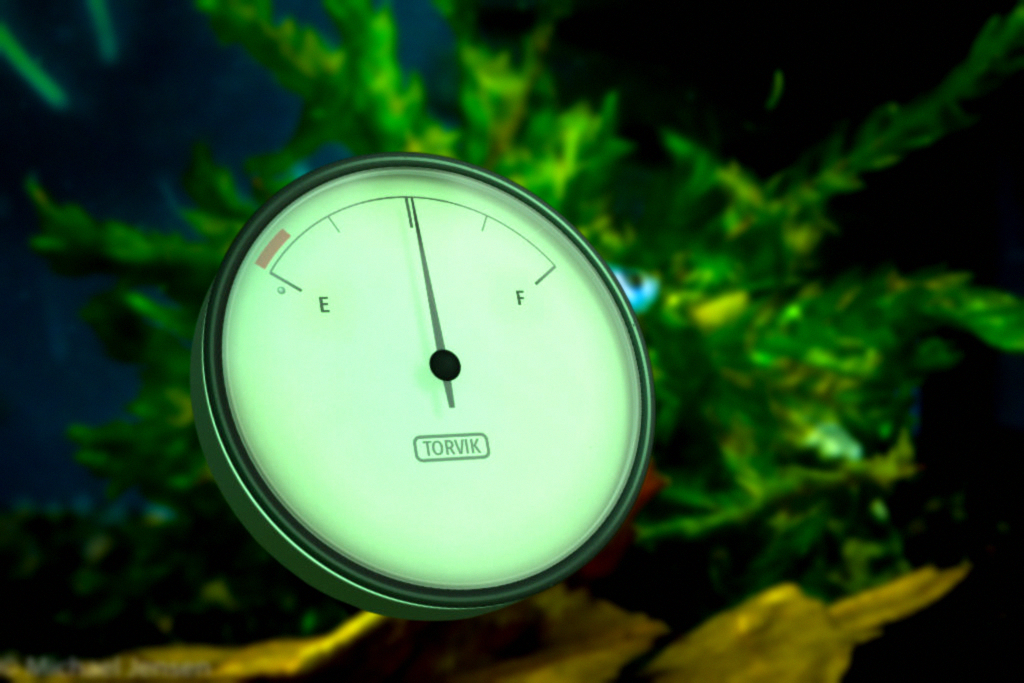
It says value=0.5
